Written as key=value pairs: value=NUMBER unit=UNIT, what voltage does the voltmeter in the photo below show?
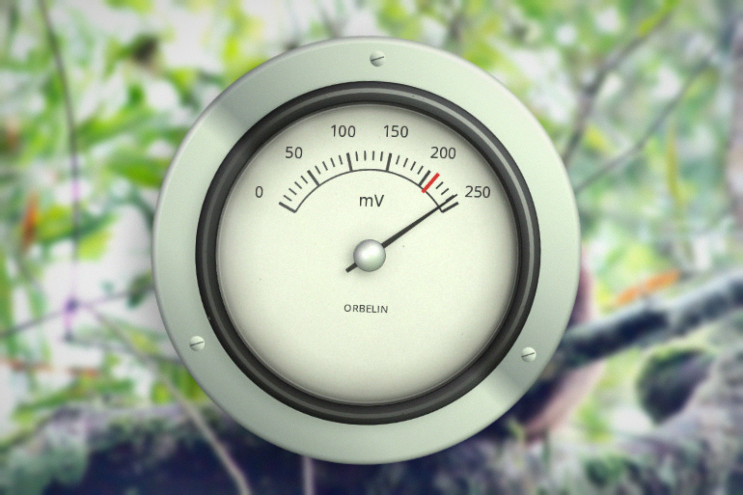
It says value=240 unit=mV
